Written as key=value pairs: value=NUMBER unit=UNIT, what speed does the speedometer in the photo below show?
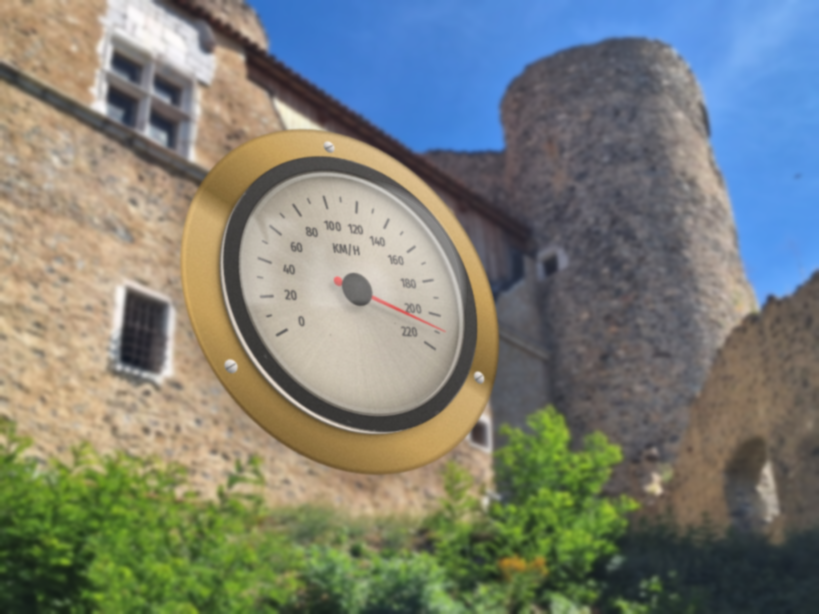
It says value=210 unit=km/h
